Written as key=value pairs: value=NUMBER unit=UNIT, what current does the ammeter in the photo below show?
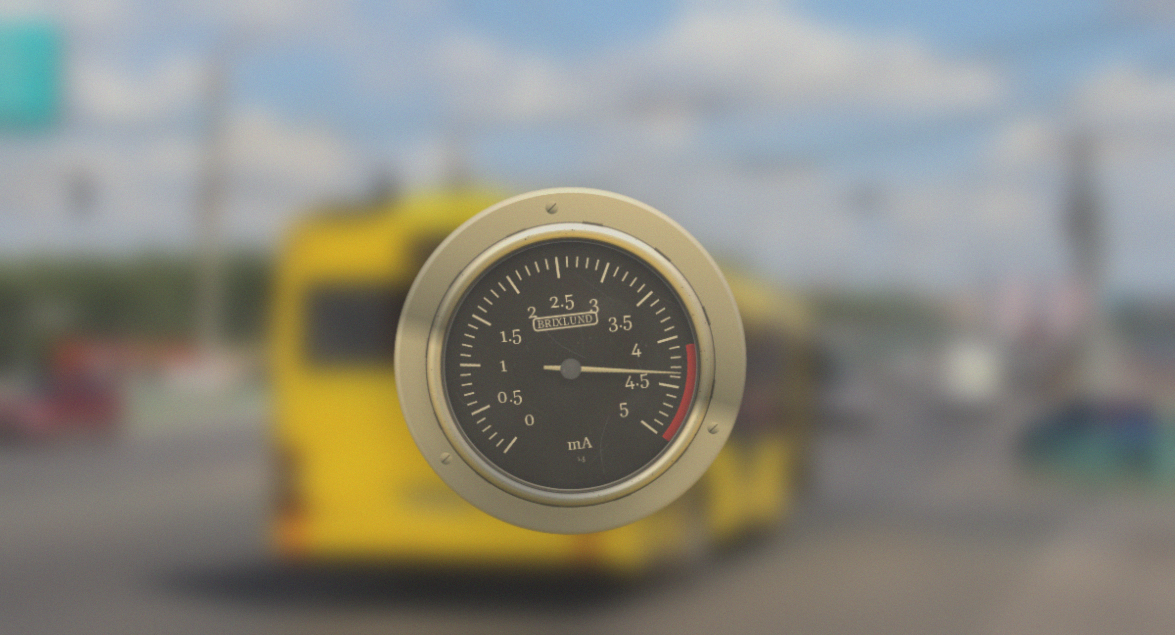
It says value=4.35 unit=mA
